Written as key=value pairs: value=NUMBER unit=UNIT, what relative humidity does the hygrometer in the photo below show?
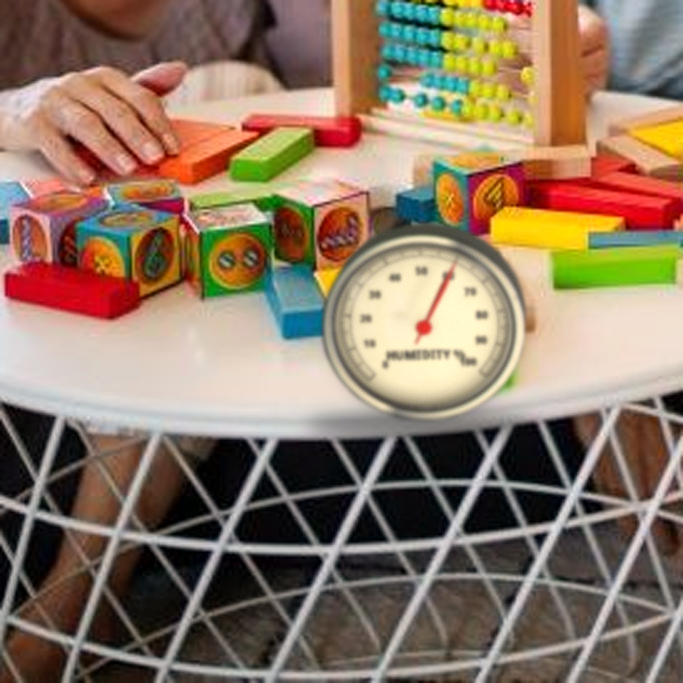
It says value=60 unit=%
